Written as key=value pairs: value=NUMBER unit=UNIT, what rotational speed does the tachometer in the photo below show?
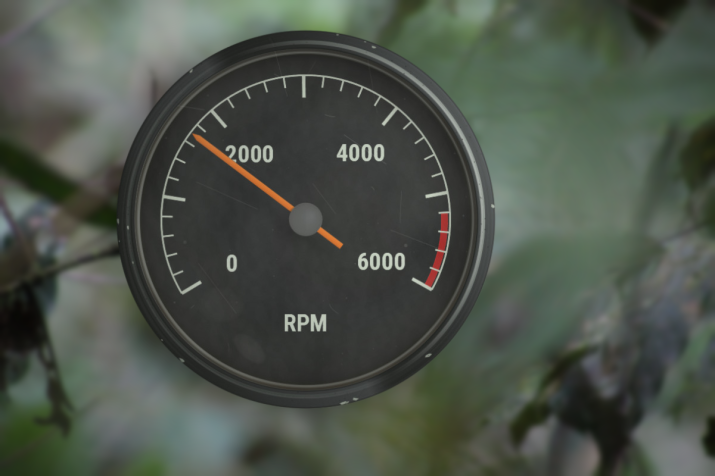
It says value=1700 unit=rpm
